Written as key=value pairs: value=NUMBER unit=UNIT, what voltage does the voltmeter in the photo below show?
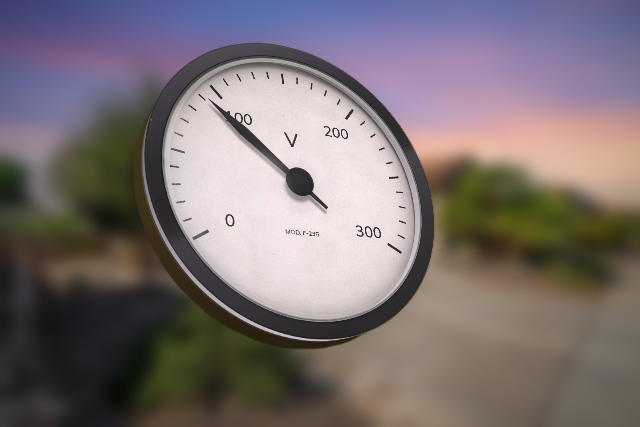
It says value=90 unit=V
